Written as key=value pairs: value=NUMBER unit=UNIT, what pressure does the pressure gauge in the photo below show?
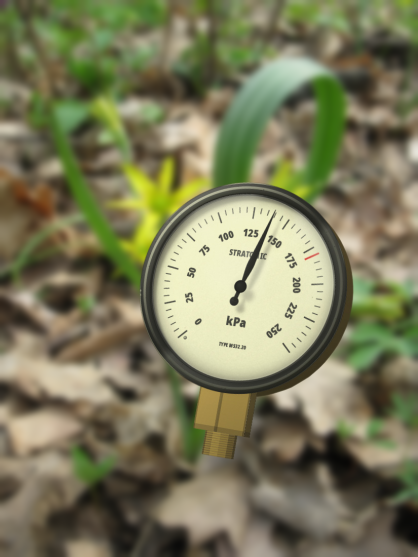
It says value=140 unit=kPa
